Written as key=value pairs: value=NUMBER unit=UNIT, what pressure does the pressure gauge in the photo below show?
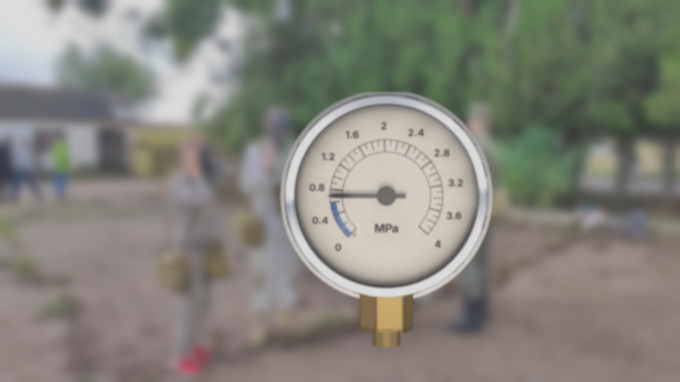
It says value=0.7 unit=MPa
